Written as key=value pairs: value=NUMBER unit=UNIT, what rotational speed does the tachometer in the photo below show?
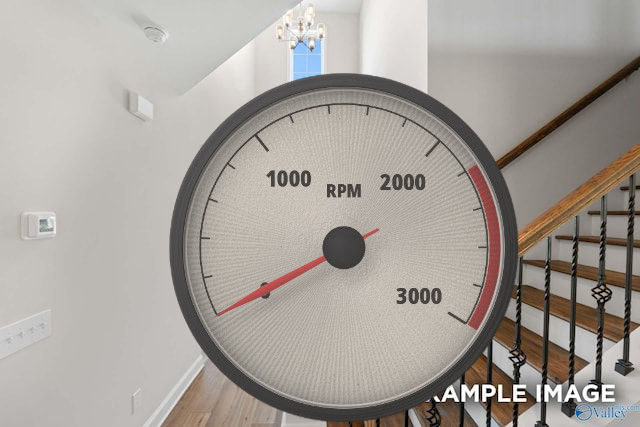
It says value=0 unit=rpm
